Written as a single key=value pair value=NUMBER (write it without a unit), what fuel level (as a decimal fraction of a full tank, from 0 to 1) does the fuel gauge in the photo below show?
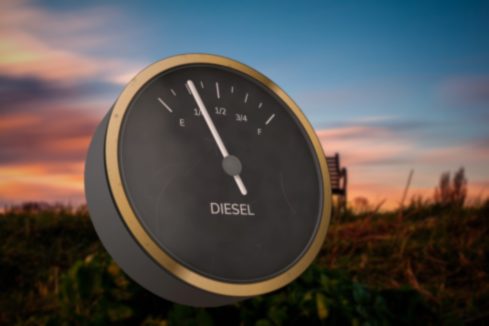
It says value=0.25
